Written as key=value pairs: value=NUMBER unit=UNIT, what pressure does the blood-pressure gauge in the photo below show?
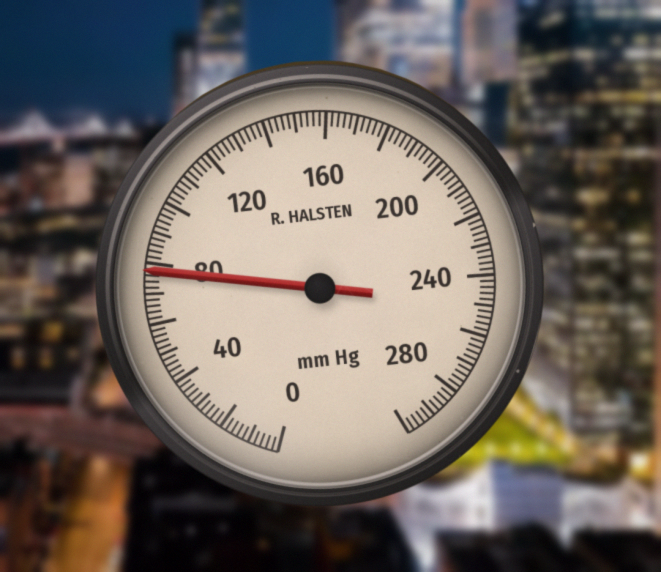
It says value=78 unit=mmHg
